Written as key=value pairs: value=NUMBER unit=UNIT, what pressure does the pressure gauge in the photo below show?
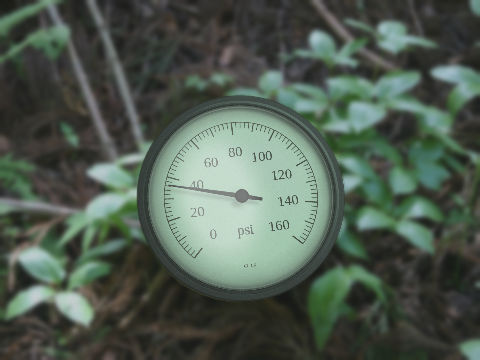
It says value=36 unit=psi
